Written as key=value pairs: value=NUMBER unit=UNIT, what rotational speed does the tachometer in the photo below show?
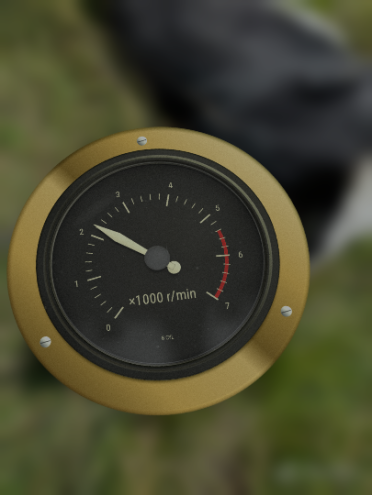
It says value=2200 unit=rpm
